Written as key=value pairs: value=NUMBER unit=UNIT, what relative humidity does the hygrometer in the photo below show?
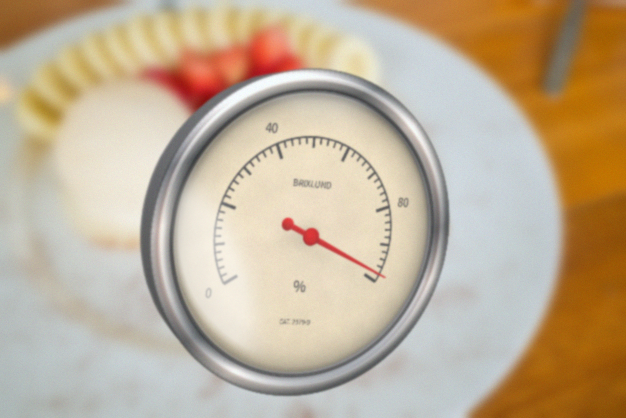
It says value=98 unit=%
